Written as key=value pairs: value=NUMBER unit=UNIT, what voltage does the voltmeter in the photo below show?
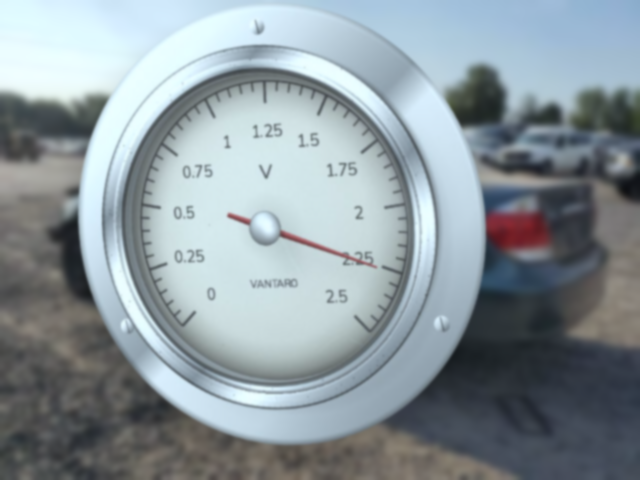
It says value=2.25 unit=V
